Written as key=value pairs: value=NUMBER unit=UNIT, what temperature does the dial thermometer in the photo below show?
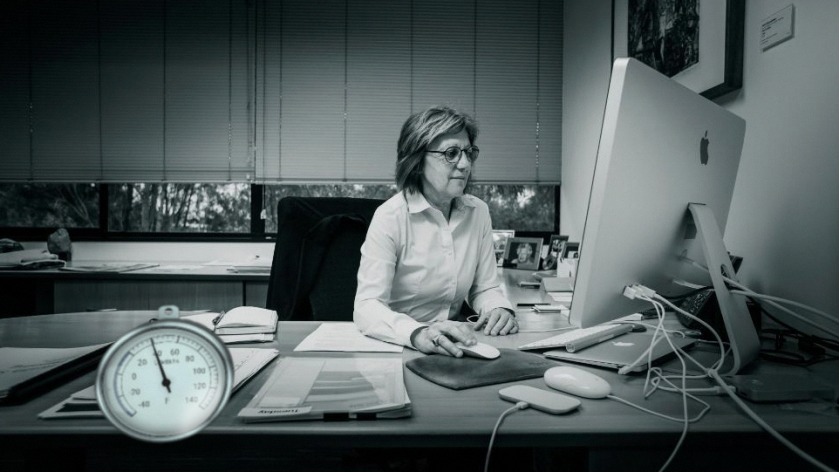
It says value=40 unit=°F
